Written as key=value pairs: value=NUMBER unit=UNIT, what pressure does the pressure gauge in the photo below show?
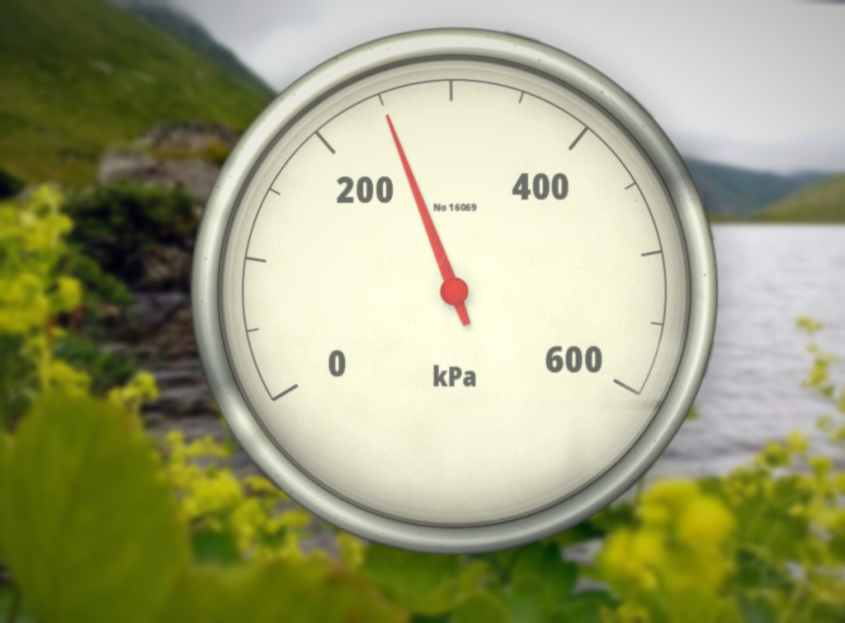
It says value=250 unit=kPa
